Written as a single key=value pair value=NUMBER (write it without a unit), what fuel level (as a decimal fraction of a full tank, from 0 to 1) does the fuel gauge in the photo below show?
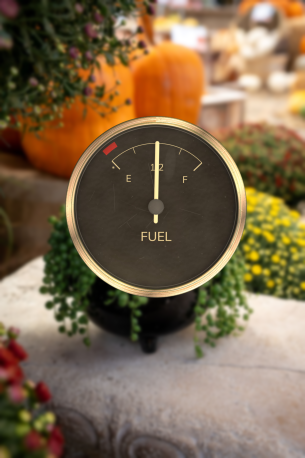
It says value=0.5
